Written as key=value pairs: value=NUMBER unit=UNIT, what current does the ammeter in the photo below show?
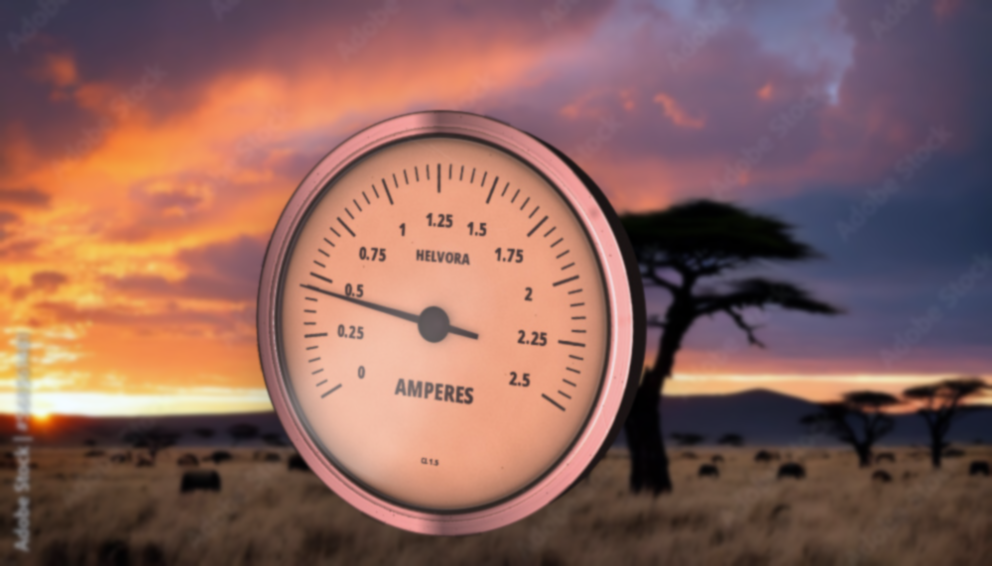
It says value=0.45 unit=A
